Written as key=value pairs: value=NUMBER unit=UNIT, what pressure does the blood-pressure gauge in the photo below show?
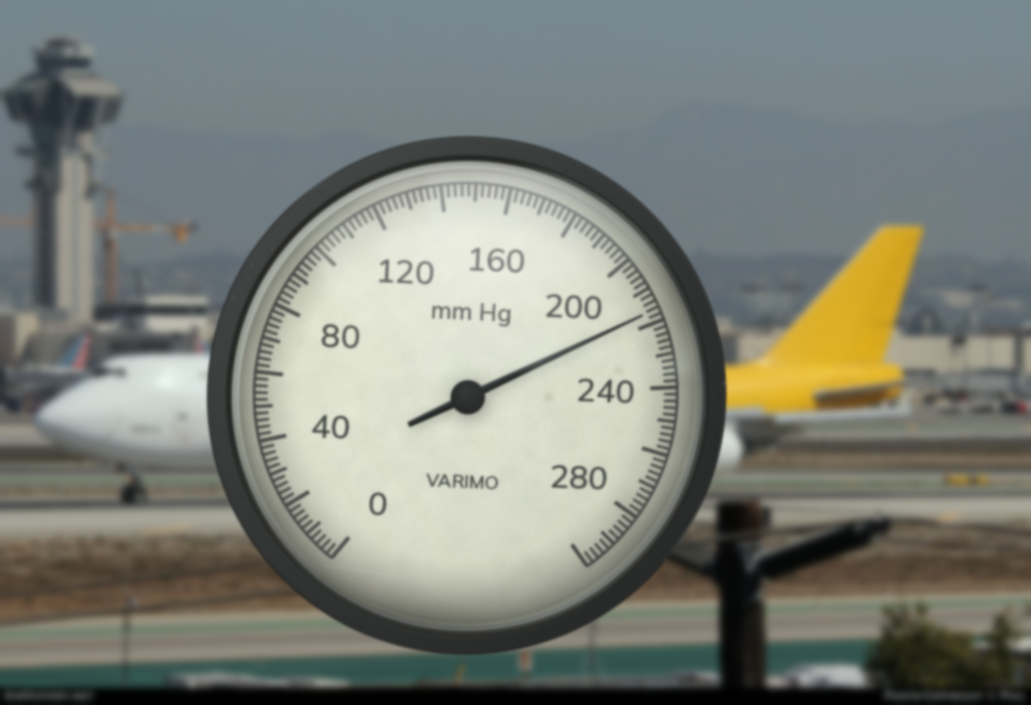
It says value=216 unit=mmHg
